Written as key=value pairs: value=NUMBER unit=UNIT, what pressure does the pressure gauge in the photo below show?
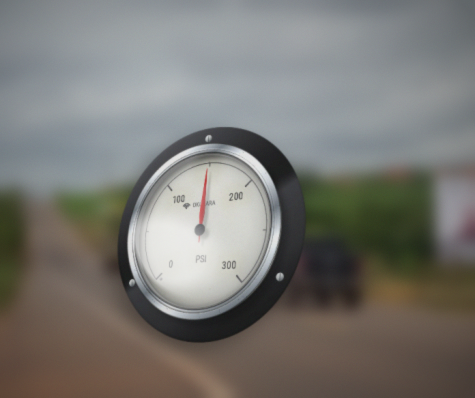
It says value=150 unit=psi
